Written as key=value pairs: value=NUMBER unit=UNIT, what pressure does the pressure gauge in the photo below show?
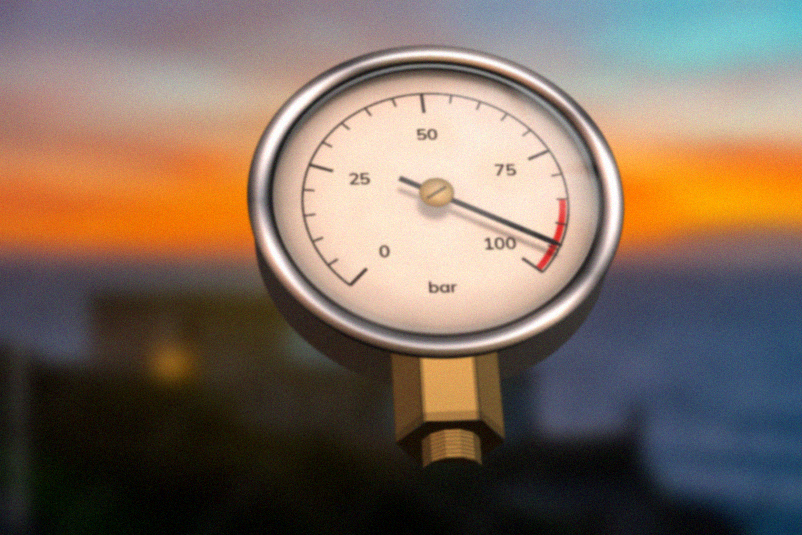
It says value=95 unit=bar
